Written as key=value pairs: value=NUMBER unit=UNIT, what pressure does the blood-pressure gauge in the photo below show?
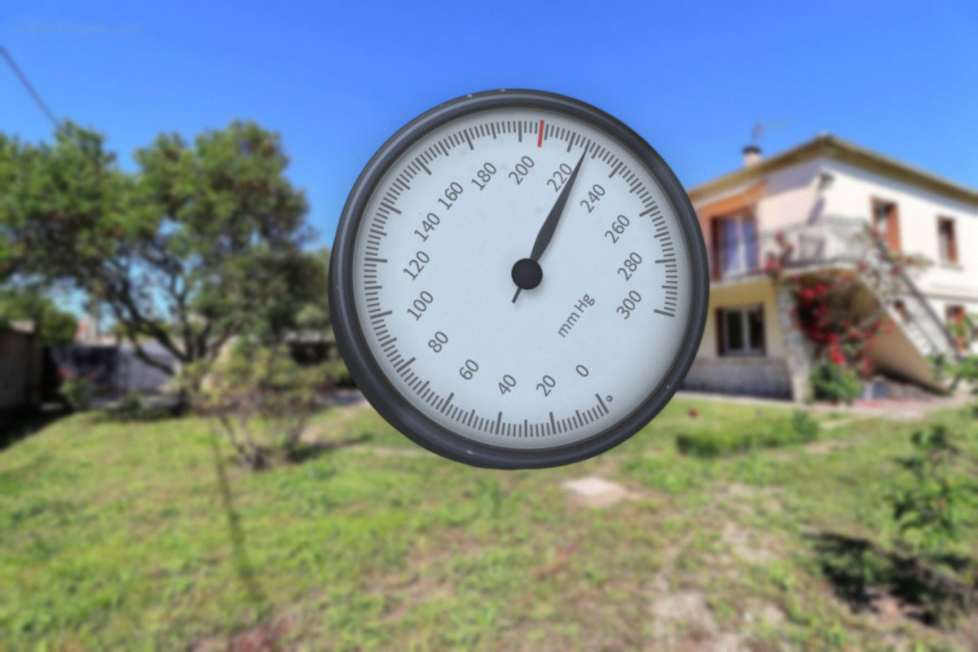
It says value=226 unit=mmHg
